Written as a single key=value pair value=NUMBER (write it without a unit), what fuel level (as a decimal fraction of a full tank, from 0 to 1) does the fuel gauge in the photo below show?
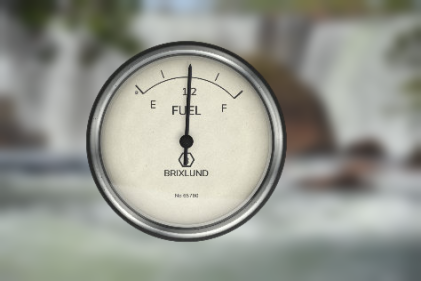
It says value=0.5
